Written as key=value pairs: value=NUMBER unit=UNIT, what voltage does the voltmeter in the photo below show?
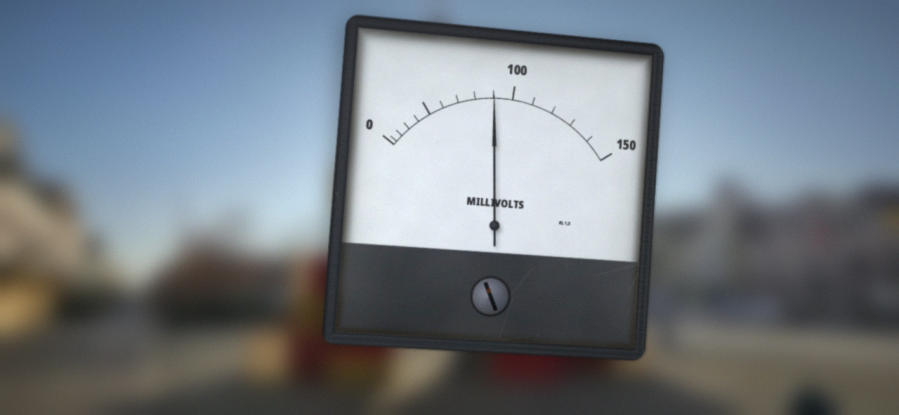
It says value=90 unit=mV
